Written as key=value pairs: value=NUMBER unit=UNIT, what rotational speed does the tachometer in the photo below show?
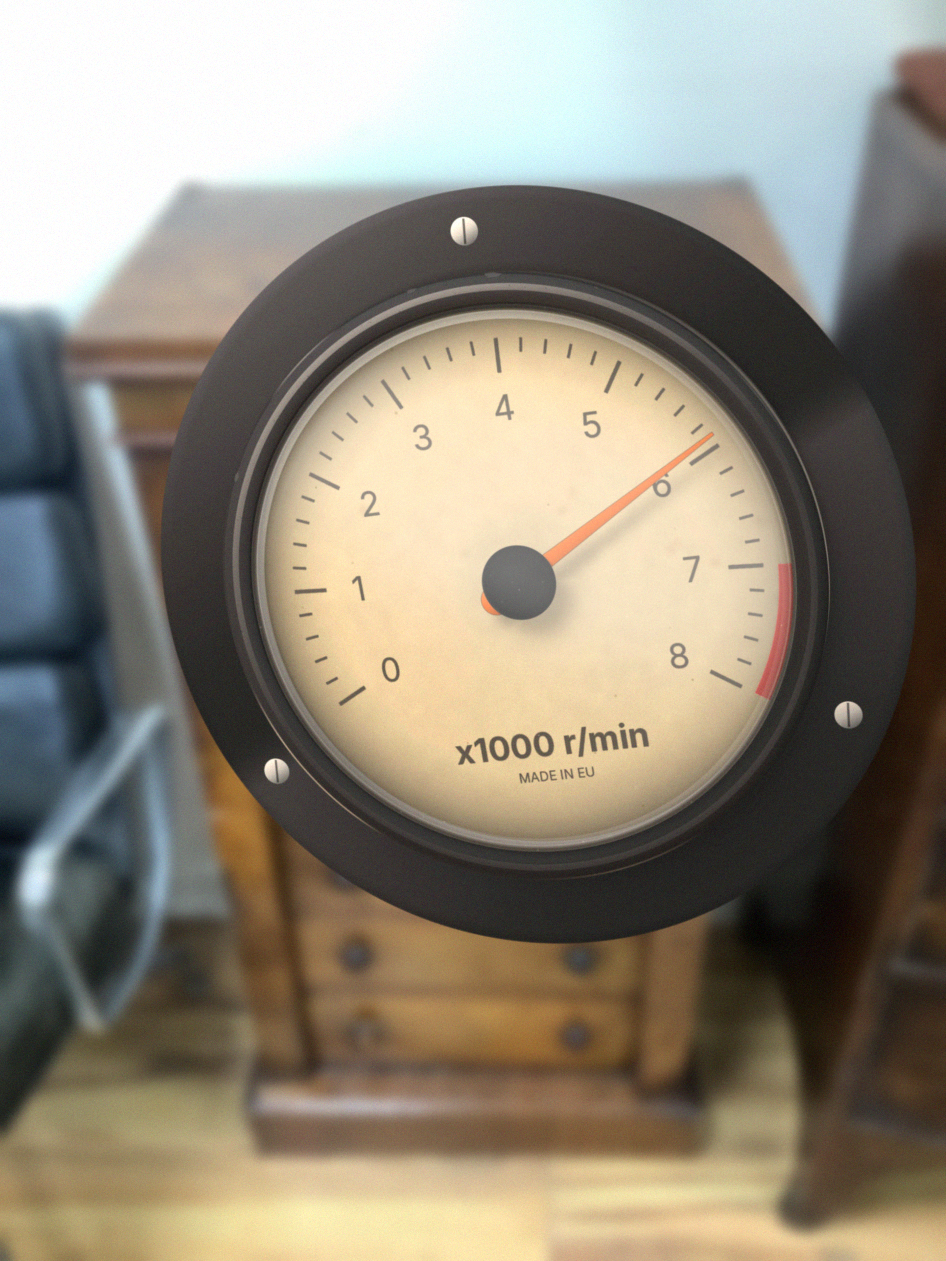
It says value=5900 unit=rpm
